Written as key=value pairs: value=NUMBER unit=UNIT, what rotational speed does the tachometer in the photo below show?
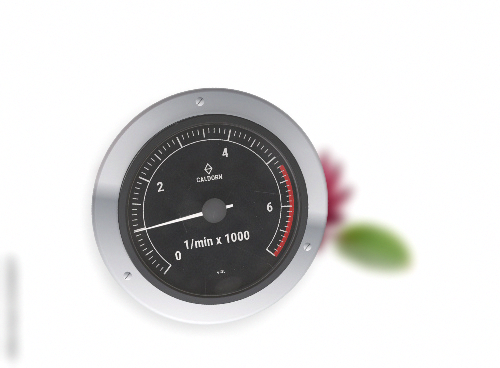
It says value=1000 unit=rpm
